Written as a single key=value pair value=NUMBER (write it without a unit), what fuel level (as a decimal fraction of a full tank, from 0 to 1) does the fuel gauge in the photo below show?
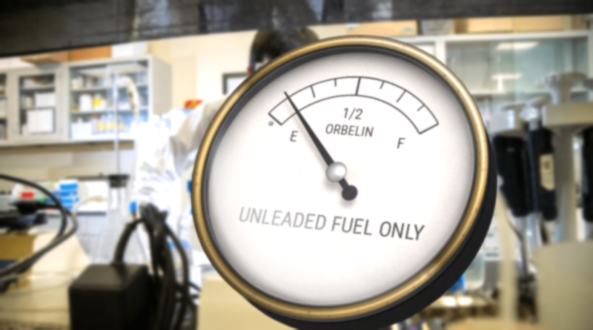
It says value=0.125
